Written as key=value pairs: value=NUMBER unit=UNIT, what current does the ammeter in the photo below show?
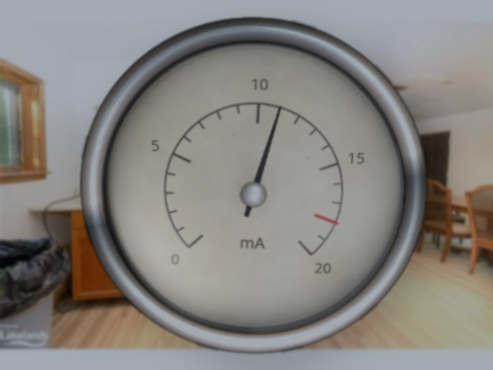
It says value=11 unit=mA
